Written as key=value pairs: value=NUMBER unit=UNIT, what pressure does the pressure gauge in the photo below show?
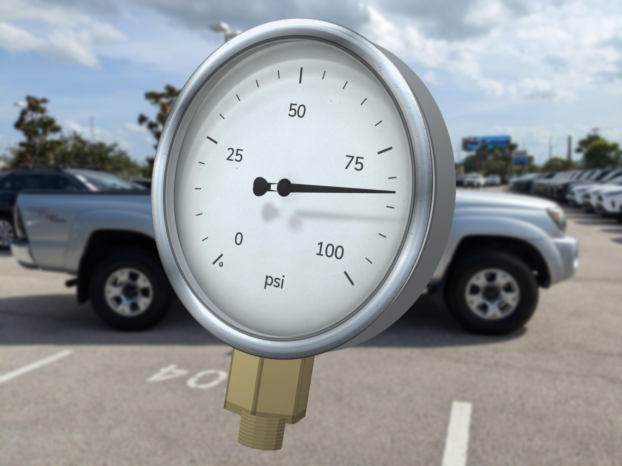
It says value=82.5 unit=psi
